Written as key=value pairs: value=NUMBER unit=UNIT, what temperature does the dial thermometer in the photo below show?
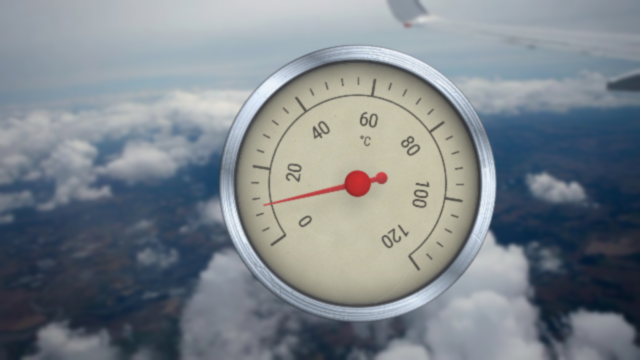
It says value=10 unit=°C
